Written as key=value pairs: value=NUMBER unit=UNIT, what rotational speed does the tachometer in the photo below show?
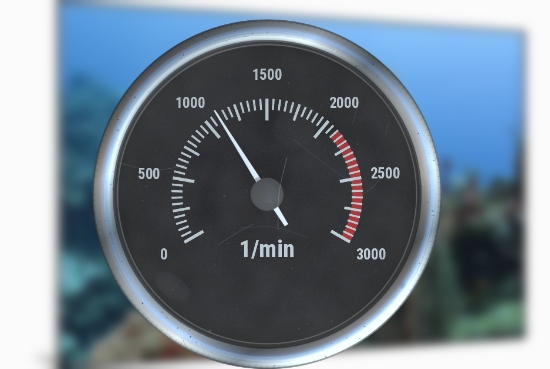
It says value=1100 unit=rpm
